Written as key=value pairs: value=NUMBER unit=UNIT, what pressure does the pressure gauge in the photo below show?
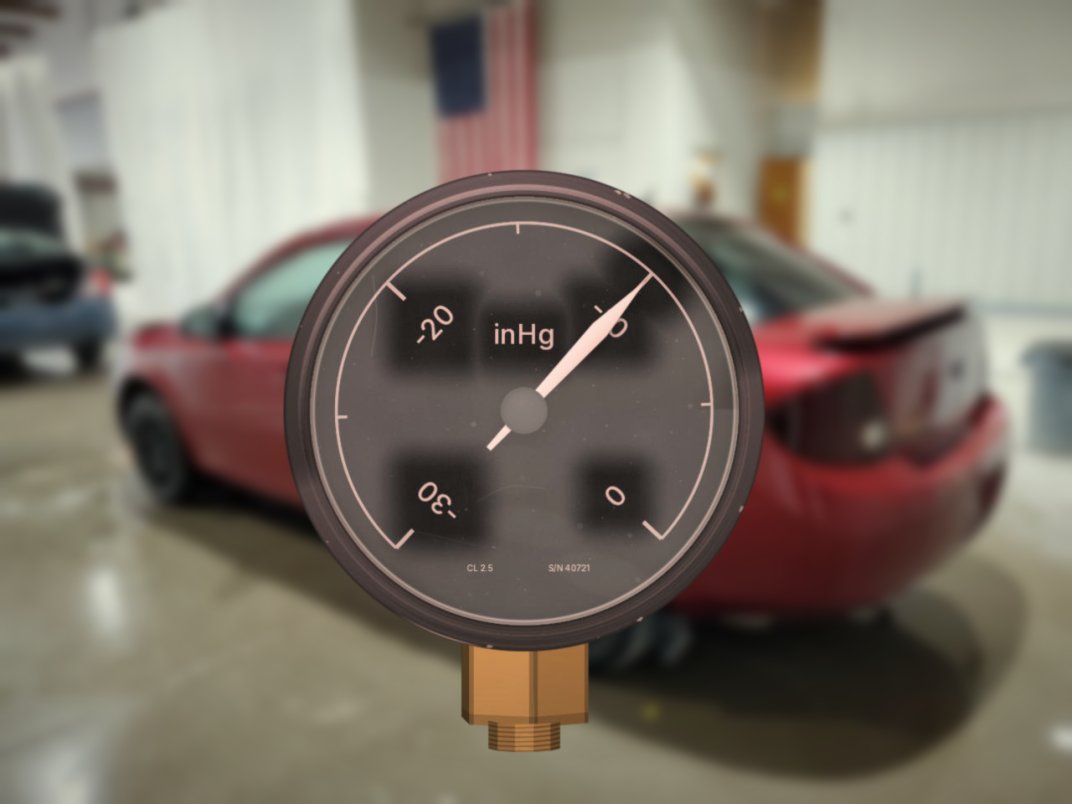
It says value=-10 unit=inHg
